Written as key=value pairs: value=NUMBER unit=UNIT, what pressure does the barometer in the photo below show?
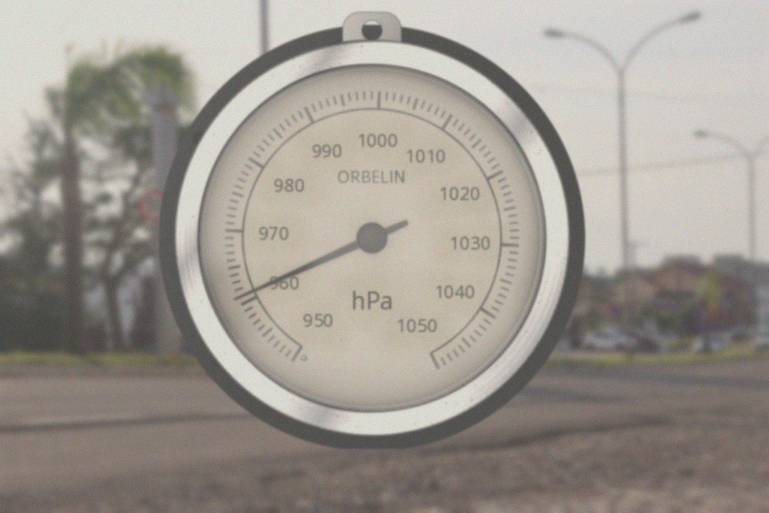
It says value=961 unit=hPa
